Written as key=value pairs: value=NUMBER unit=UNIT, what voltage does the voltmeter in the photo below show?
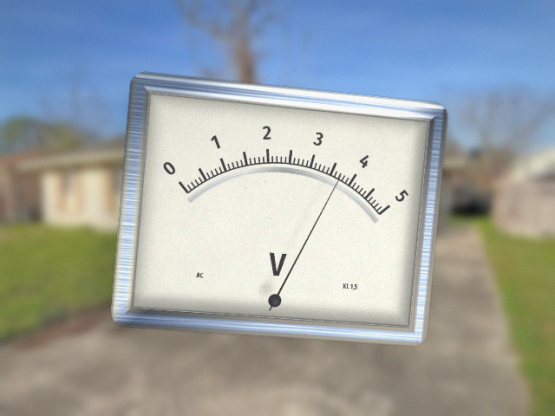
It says value=3.7 unit=V
